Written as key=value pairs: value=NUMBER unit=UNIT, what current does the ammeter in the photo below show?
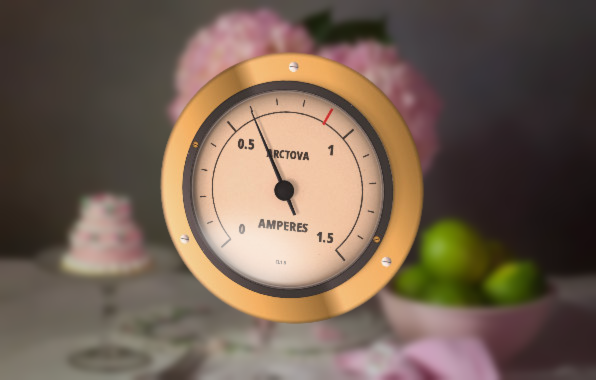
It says value=0.6 unit=A
